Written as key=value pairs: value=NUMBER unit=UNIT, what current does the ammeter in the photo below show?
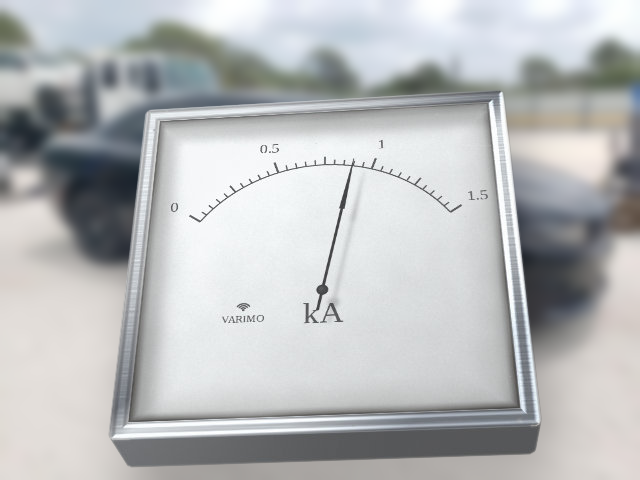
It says value=0.9 unit=kA
